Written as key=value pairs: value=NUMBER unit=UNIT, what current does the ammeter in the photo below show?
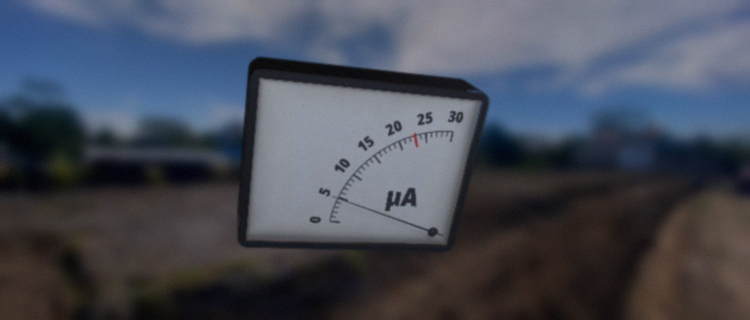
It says value=5 unit=µA
